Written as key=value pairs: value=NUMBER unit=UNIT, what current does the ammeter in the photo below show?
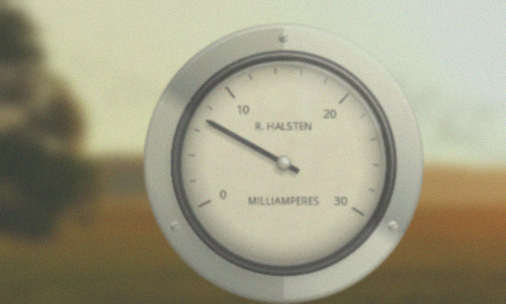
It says value=7 unit=mA
